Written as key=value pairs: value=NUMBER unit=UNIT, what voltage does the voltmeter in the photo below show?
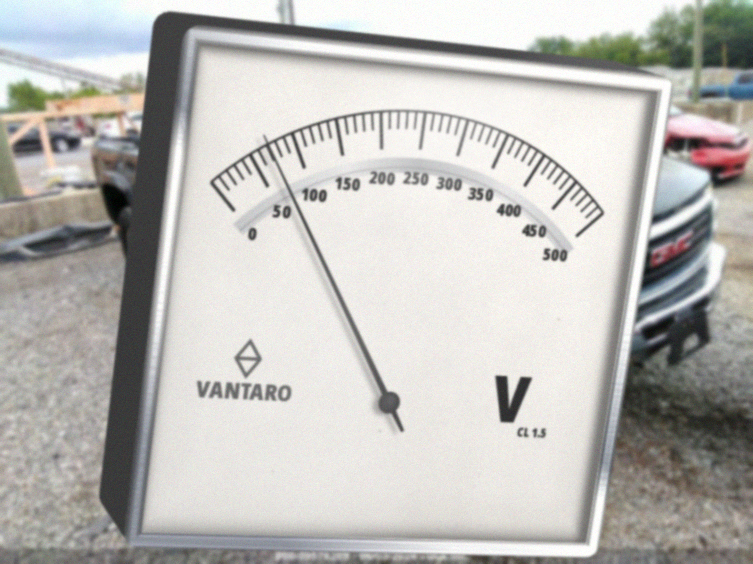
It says value=70 unit=V
